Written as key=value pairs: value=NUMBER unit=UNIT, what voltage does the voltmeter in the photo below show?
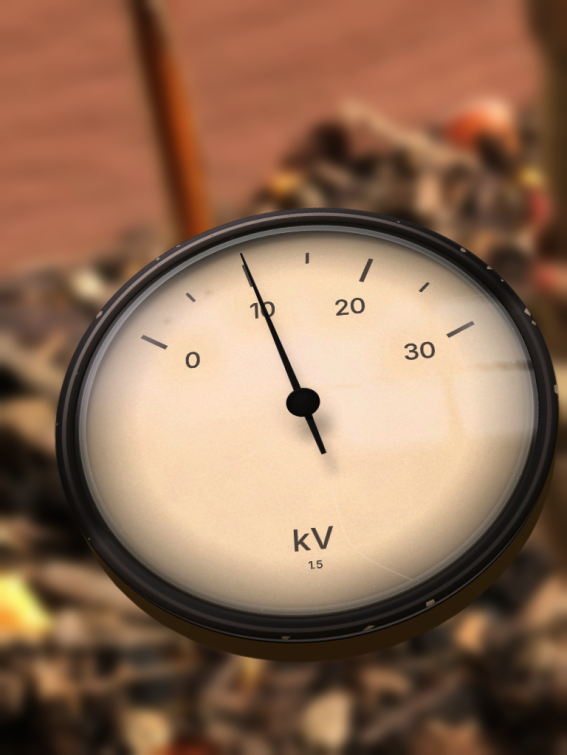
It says value=10 unit=kV
